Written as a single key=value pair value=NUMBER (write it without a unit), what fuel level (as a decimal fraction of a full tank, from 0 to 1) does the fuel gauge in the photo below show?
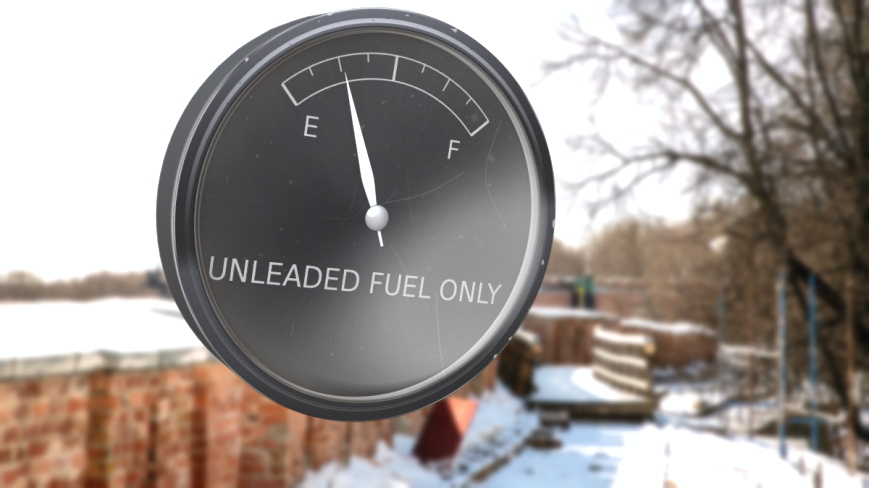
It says value=0.25
